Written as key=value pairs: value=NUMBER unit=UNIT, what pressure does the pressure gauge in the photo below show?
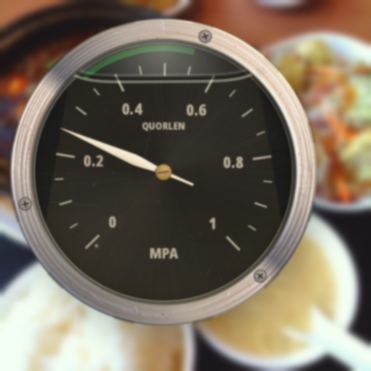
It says value=0.25 unit=MPa
